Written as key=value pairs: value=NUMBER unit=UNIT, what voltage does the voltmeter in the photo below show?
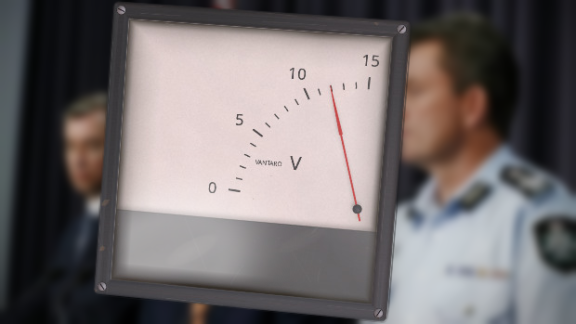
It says value=12 unit=V
